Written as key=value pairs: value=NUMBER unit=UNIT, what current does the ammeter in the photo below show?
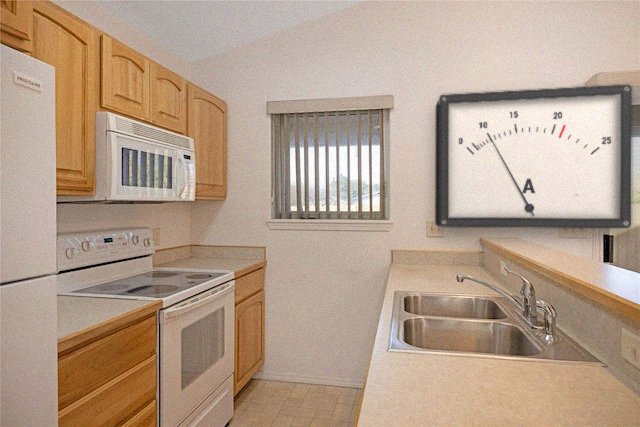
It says value=10 unit=A
